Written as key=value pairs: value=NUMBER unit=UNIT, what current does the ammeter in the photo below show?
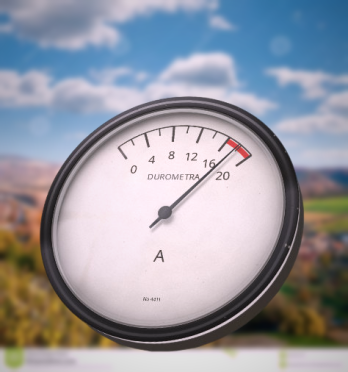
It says value=18 unit=A
